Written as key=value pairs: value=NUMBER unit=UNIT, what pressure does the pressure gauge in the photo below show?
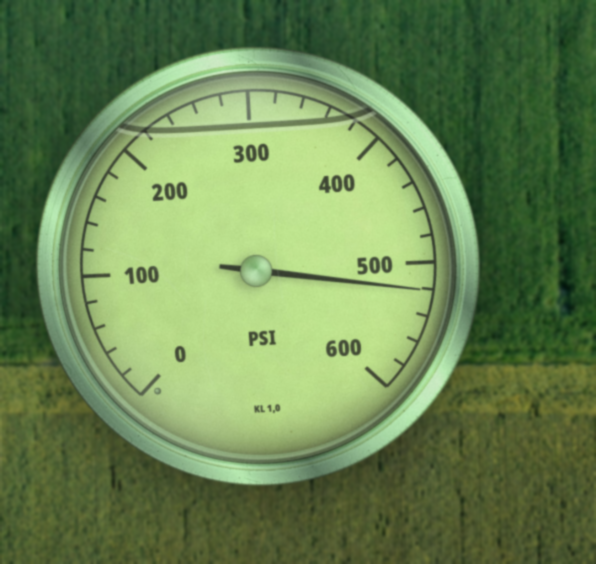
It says value=520 unit=psi
